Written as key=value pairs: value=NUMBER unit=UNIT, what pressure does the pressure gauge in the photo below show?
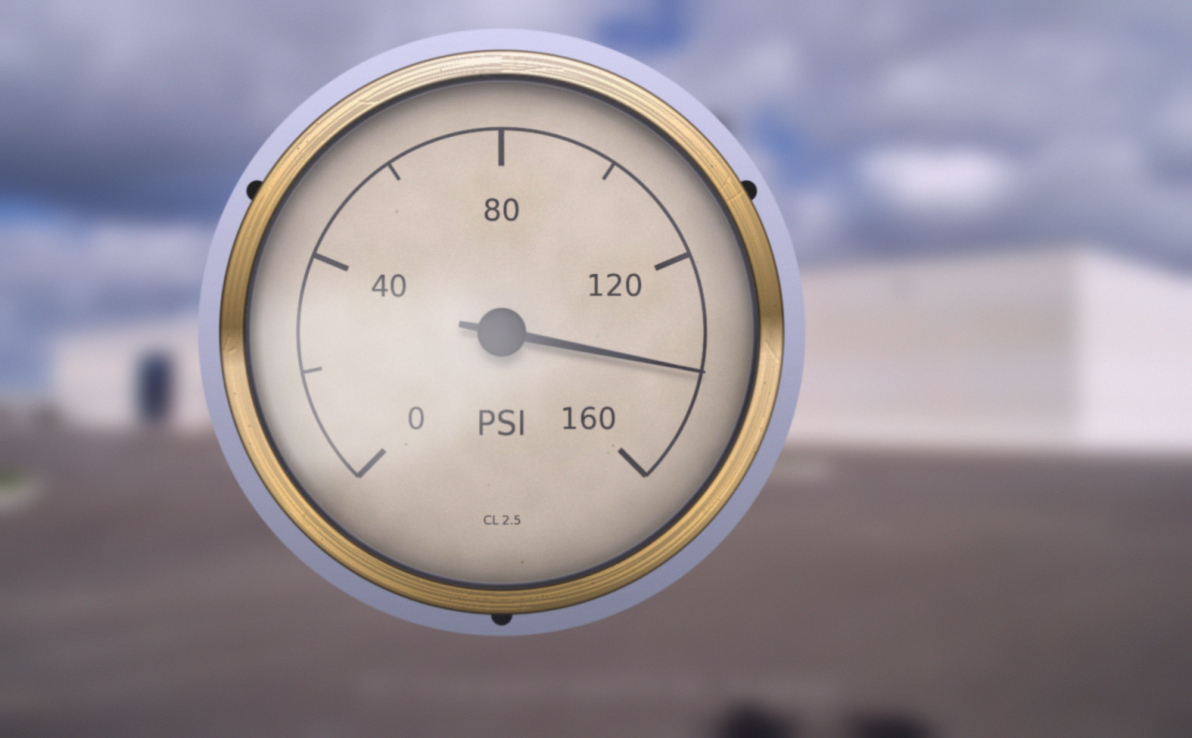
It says value=140 unit=psi
